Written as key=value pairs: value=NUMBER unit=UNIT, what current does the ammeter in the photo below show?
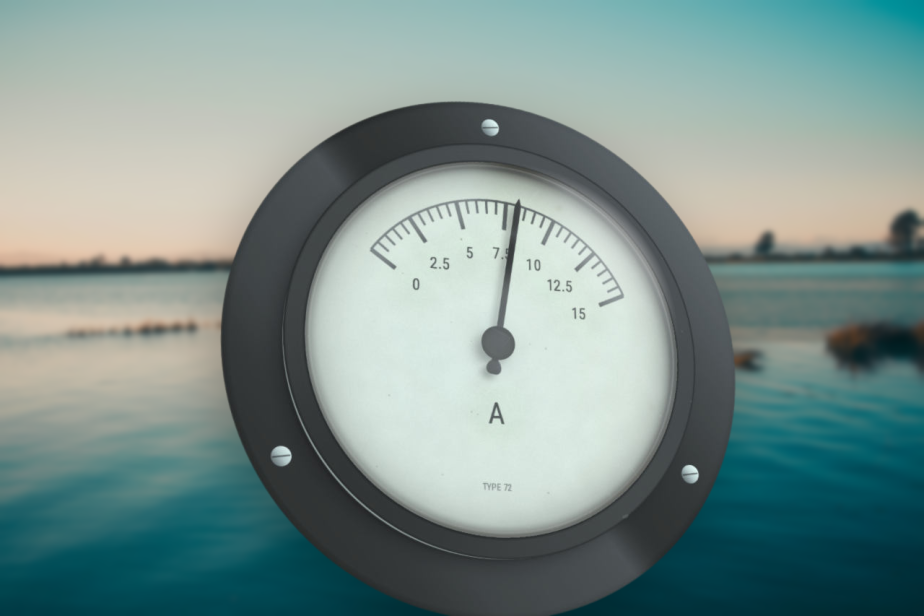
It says value=8 unit=A
